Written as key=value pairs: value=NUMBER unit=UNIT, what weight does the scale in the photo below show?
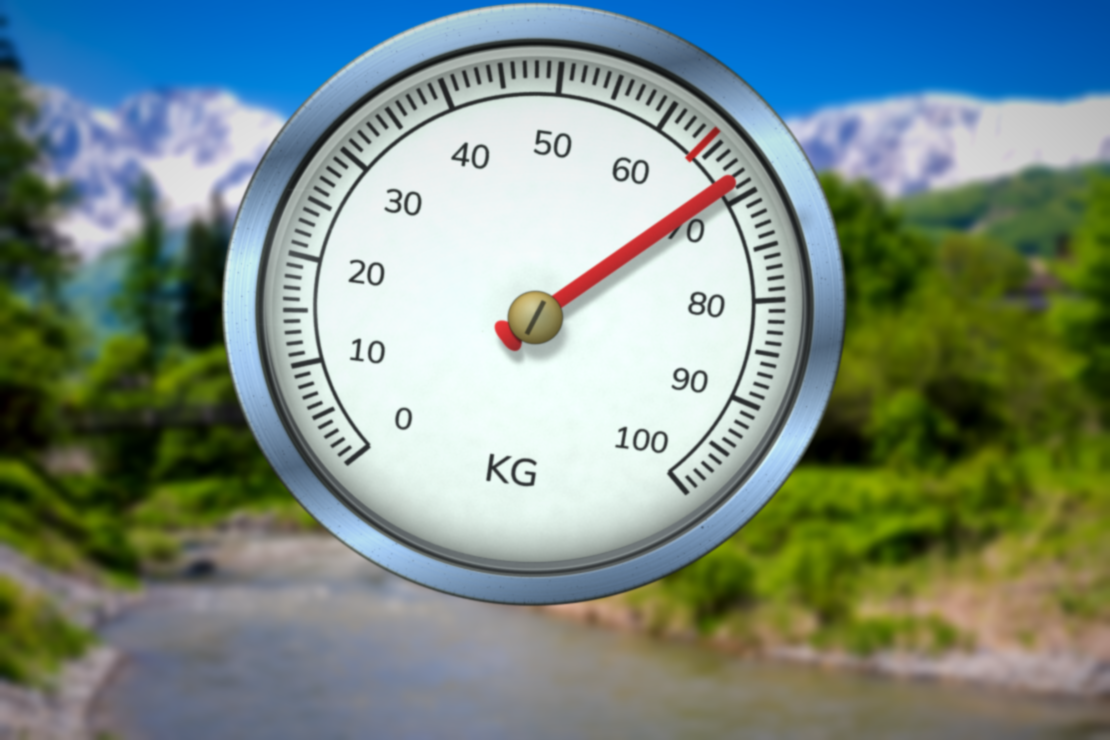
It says value=68 unit=kg
